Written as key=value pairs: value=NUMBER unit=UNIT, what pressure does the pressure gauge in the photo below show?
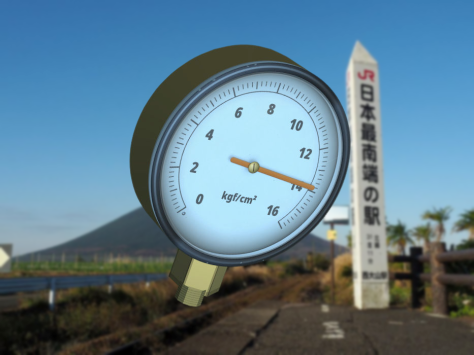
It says value=13.8 unit=kg/cm²
